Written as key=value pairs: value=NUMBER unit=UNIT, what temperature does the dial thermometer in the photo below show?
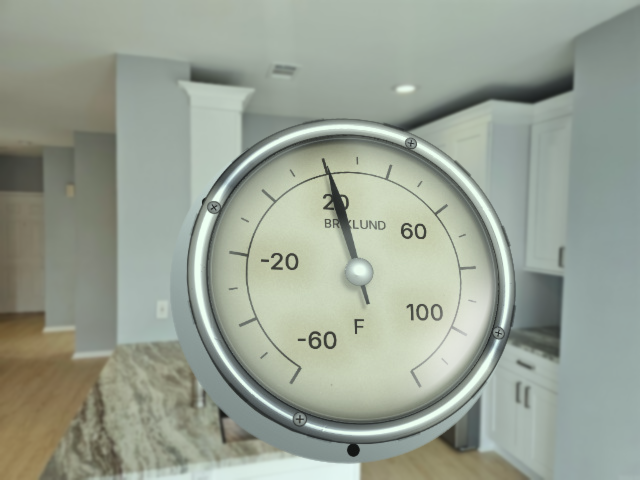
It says value=20 unit=°F
